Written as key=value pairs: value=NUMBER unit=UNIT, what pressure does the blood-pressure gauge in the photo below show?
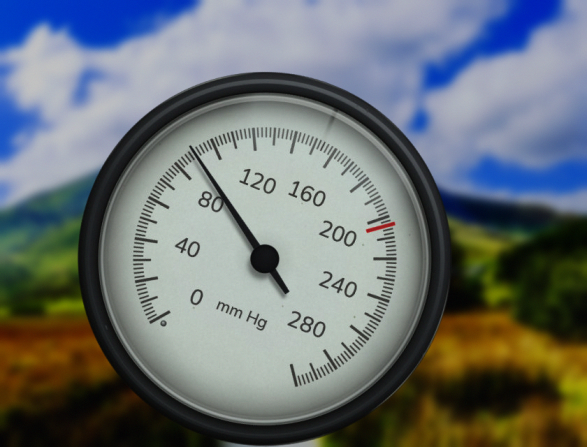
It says value=90 unit=mmHg
